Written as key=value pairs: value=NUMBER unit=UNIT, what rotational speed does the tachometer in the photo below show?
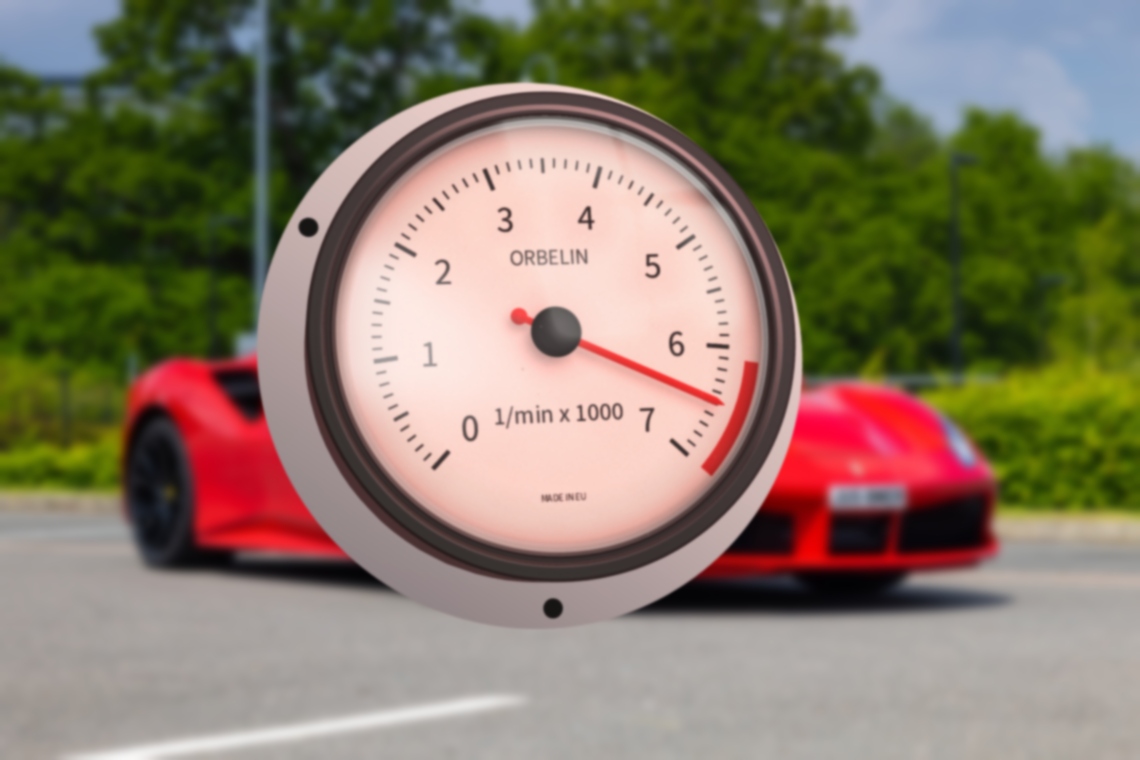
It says value=6500 unit=rpm
